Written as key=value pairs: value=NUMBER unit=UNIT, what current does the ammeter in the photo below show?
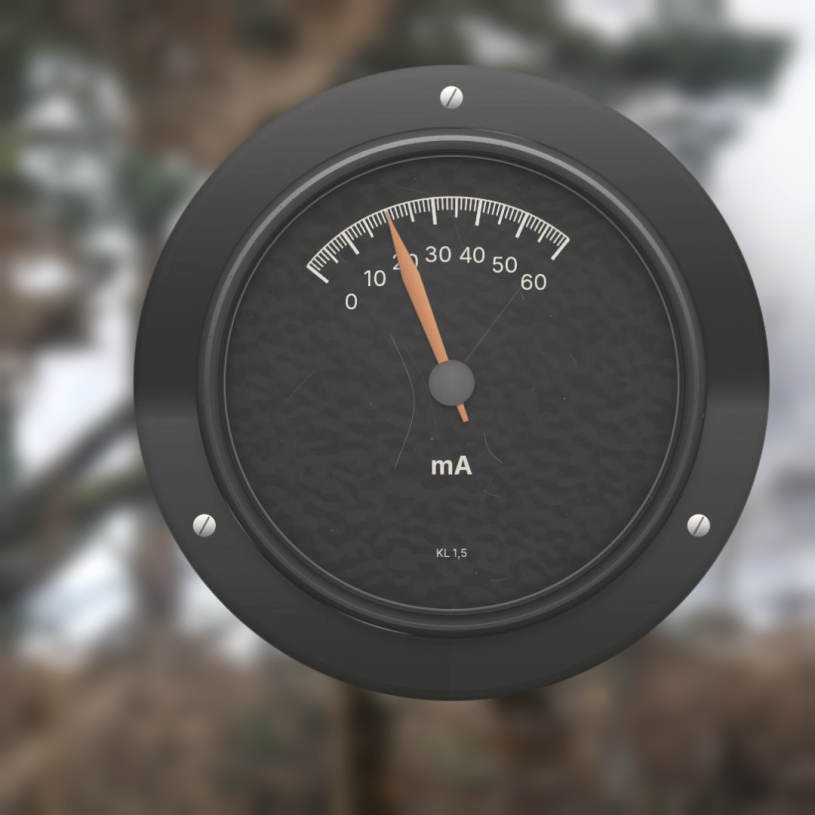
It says value=20 unit=mA
